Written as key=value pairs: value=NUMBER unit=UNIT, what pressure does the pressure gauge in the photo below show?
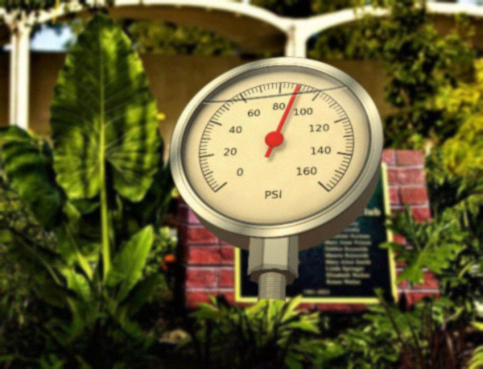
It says value=90 unit=psi
